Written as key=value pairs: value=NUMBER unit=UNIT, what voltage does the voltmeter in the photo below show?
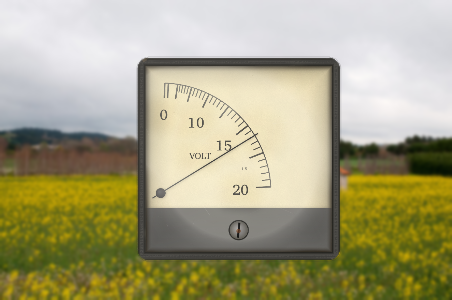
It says value=16 unit=V
